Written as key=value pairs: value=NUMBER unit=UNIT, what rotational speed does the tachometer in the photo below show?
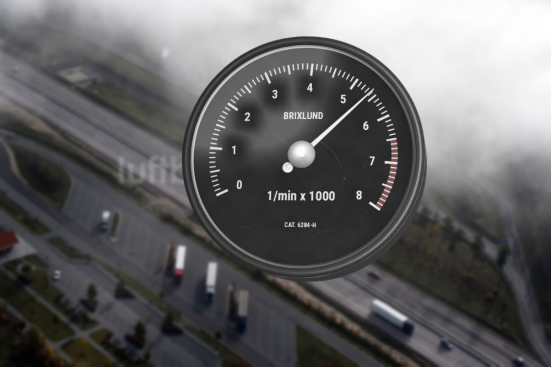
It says value=5400 unit=rpm
